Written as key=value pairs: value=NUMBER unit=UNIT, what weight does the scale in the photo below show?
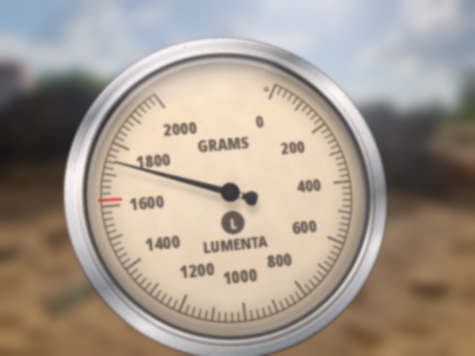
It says value=1740 unit=g
